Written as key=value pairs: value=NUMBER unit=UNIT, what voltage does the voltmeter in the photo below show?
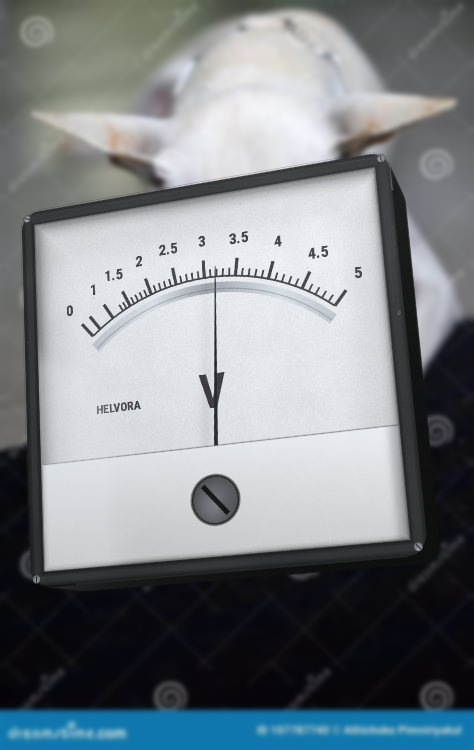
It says value=3.2 unit=V
